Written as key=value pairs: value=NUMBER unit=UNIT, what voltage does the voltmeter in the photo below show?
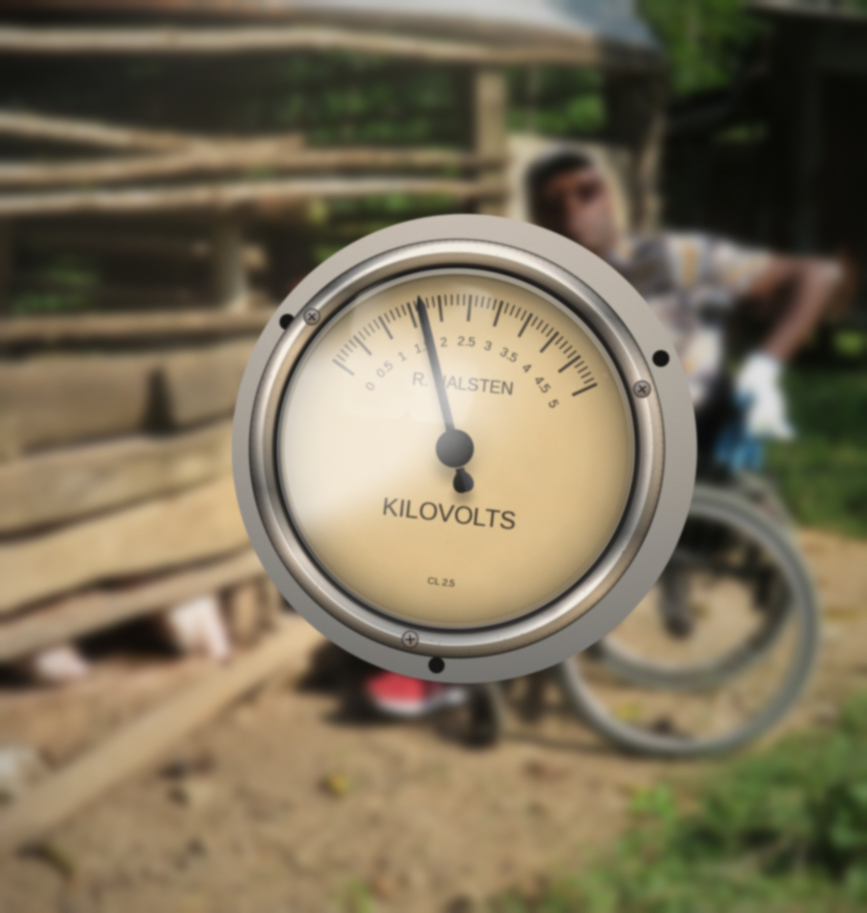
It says value=1.7 unit=kV
